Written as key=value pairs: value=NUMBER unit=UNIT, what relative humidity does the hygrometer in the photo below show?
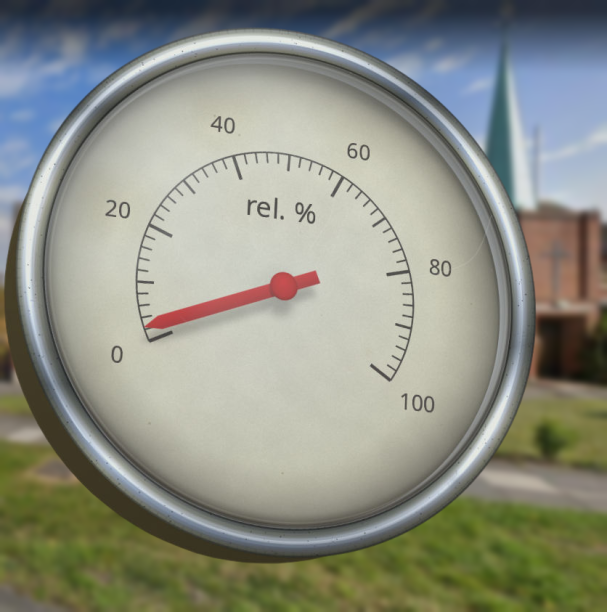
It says value=2 unit=%
